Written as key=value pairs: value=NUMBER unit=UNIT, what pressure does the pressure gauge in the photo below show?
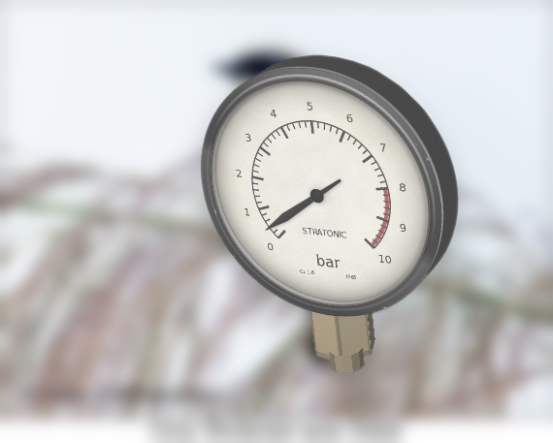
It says value=0.4 unit=bar
